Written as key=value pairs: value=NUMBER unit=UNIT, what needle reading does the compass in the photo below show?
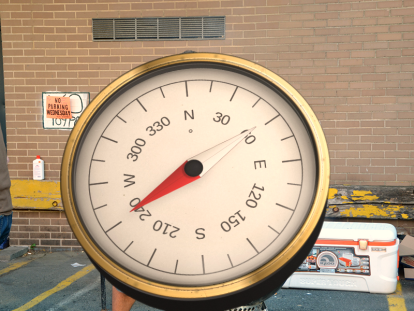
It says value=240 unit=°
